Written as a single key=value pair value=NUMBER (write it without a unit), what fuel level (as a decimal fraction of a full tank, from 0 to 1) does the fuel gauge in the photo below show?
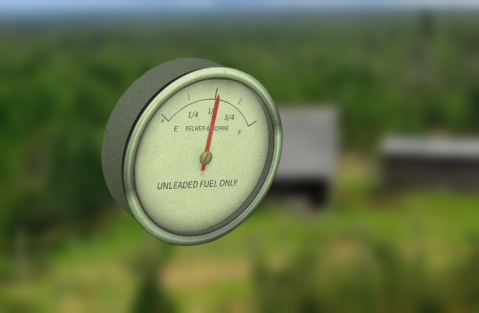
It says value=0.5
